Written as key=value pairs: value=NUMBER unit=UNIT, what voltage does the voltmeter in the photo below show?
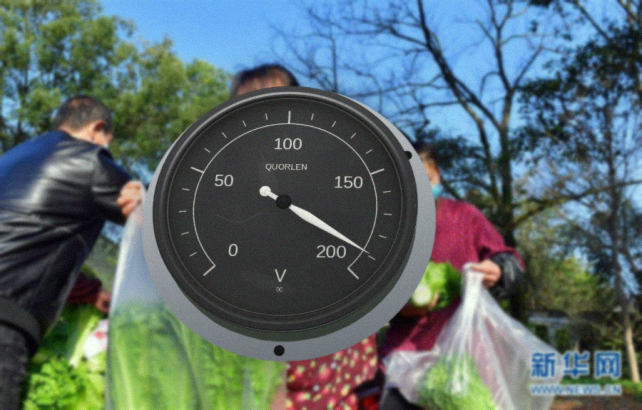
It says value=190 unit=V
